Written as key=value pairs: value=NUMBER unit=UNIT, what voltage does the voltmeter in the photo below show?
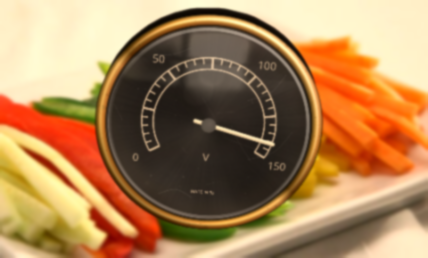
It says value=140 unit=V
